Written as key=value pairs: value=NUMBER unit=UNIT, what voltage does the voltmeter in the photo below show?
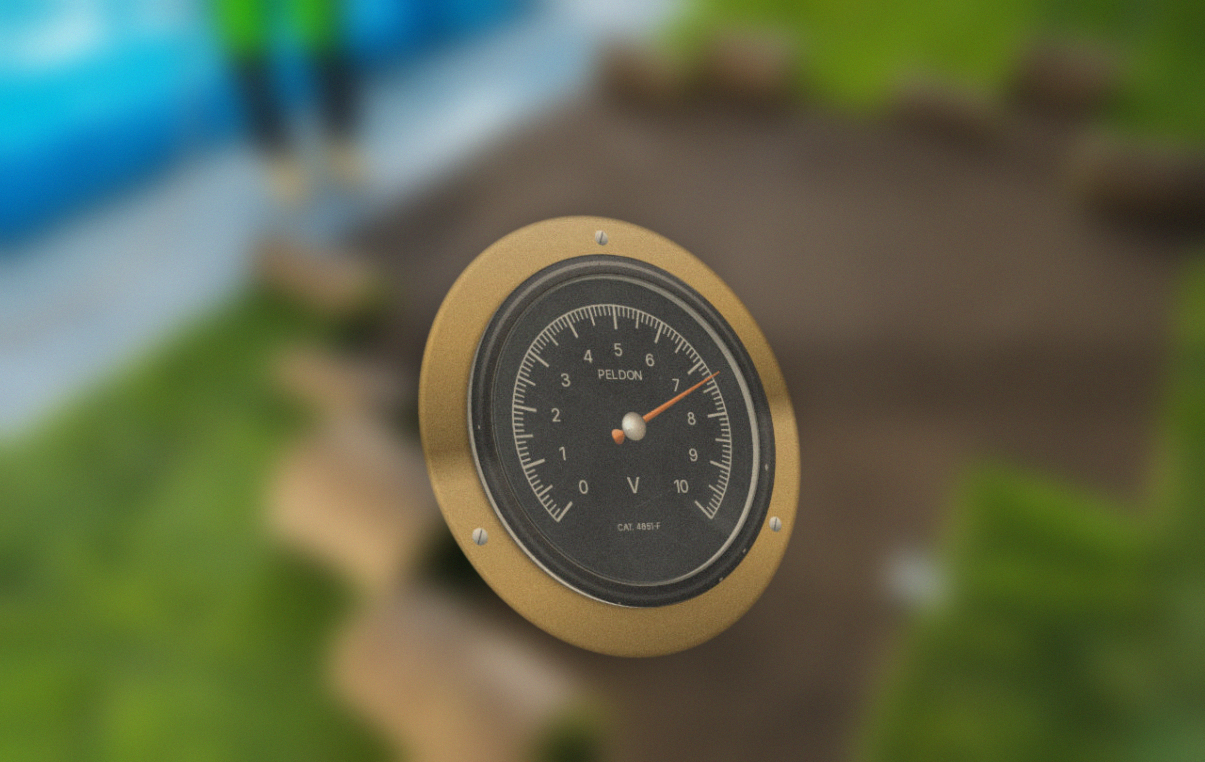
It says value=7.3 unit=V
